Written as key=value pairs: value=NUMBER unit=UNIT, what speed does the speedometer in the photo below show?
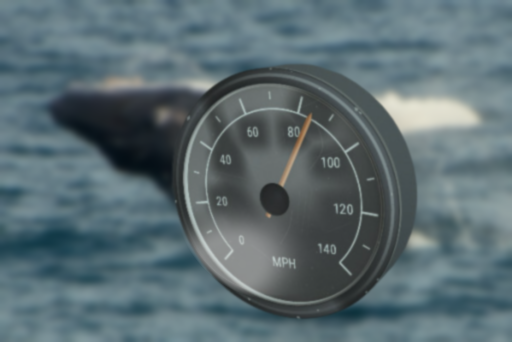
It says value=85 unit=mph
